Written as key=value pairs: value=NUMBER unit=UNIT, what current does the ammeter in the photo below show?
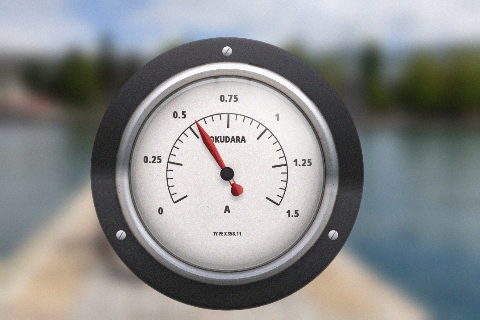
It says value=0.55 unit=A
